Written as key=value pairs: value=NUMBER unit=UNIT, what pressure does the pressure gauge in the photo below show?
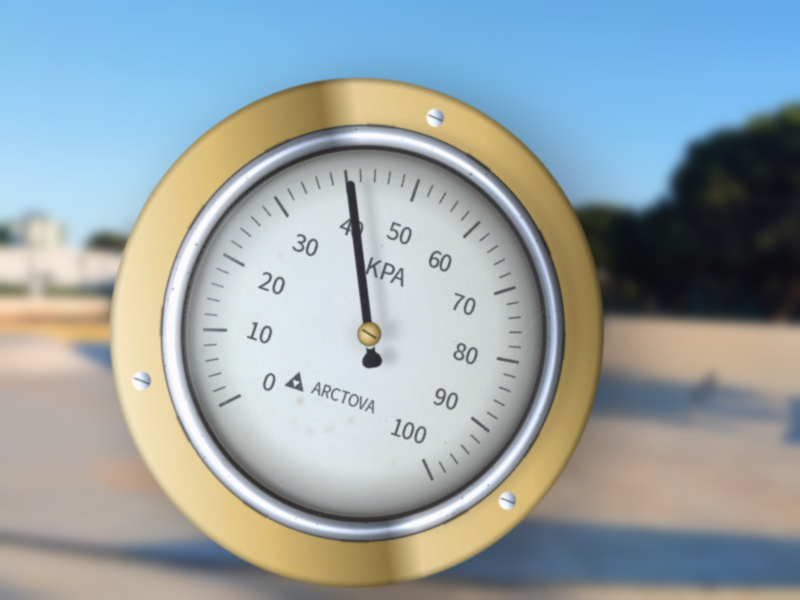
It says value=40 unit=kPa
